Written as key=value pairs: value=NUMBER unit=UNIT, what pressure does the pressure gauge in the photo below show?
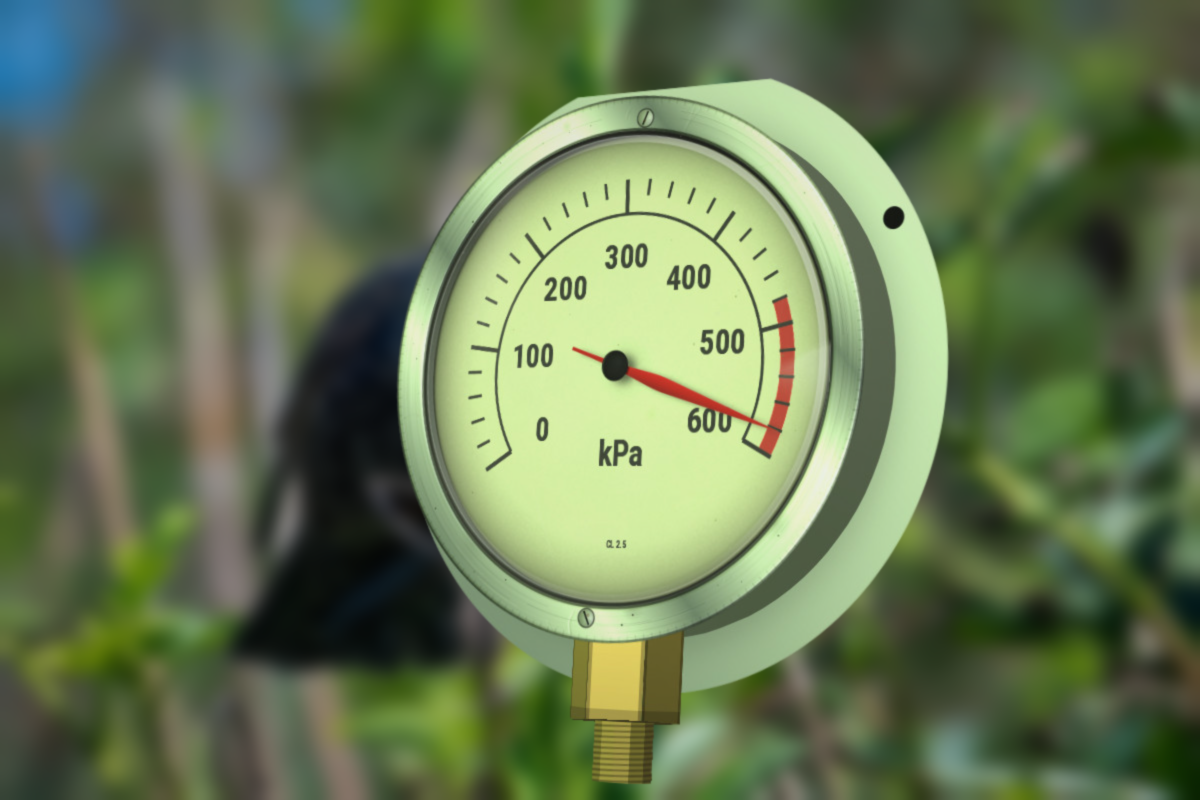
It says value=580 unit=kPa
